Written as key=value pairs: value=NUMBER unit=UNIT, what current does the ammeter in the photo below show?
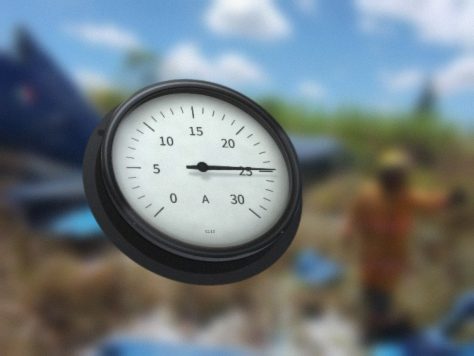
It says value=25 unit=A
